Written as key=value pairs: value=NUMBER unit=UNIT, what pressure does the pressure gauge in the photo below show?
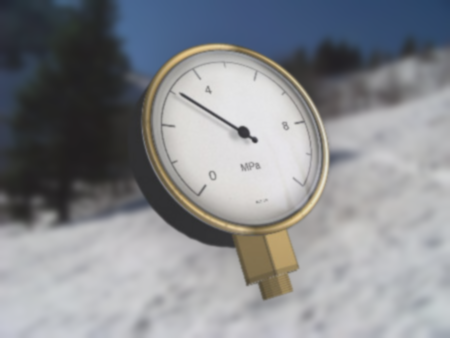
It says value=3 unit=MPa
